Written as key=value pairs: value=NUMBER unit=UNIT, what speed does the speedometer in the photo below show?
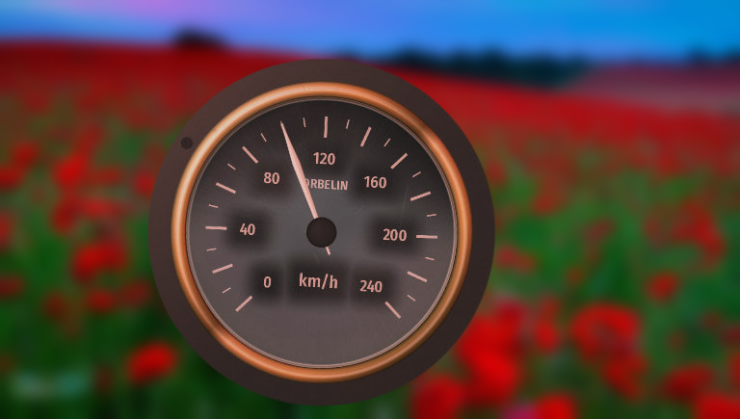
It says value=100 unit=km/h
